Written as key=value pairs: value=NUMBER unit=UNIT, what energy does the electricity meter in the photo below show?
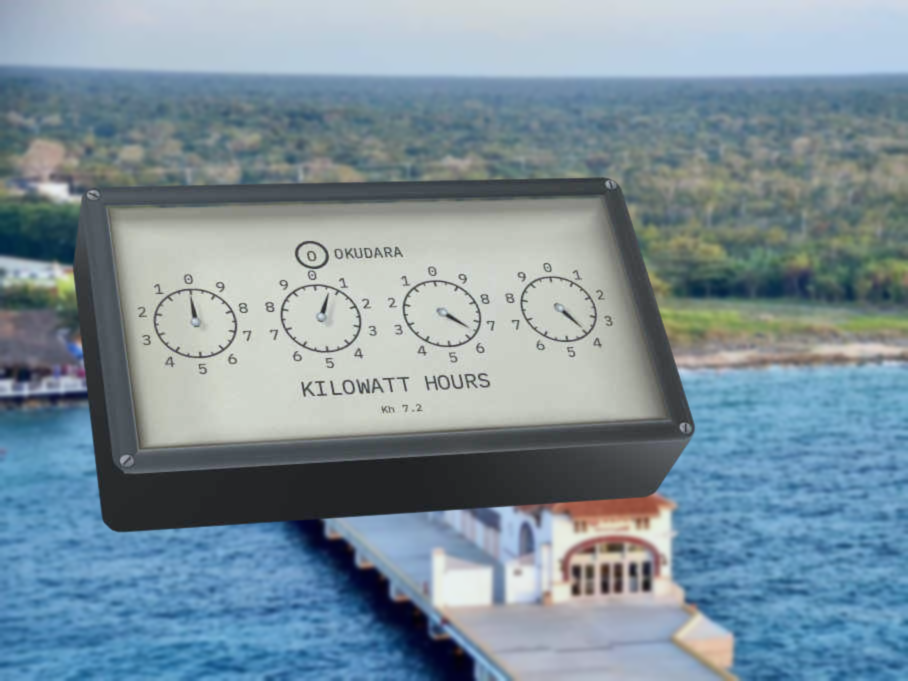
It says value=64 unit=kWh
